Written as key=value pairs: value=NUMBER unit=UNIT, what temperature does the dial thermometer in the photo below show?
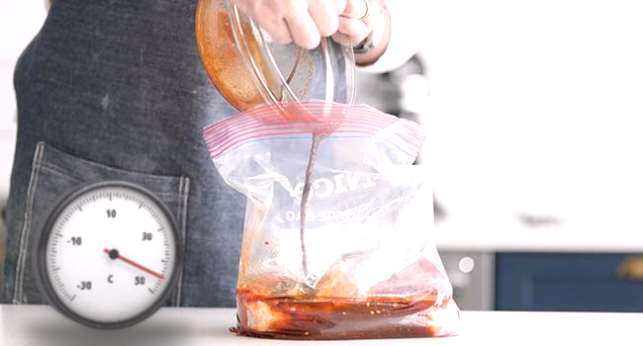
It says value=45 unit=°C
